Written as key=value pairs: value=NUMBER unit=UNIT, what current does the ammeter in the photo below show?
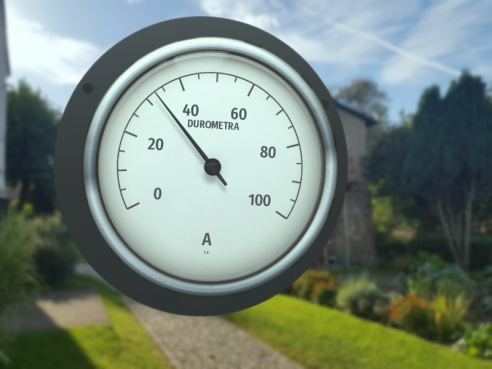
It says value=32.5 unit=A
